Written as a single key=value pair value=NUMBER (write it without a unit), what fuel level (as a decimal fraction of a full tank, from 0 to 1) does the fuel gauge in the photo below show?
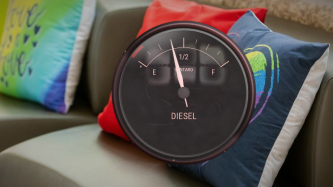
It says value=0.375
